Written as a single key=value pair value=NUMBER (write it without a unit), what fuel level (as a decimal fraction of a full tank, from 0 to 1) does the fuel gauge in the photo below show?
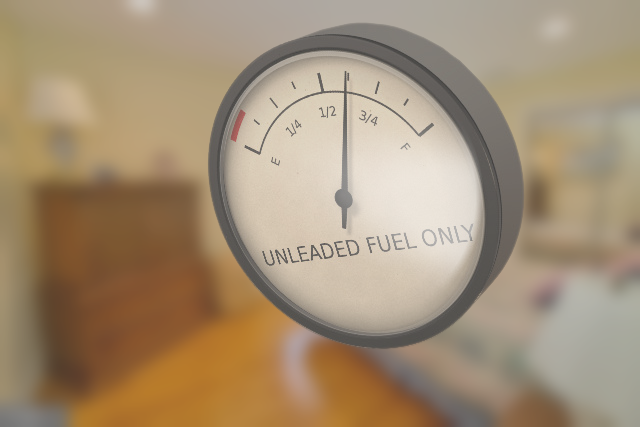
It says value=0.625
